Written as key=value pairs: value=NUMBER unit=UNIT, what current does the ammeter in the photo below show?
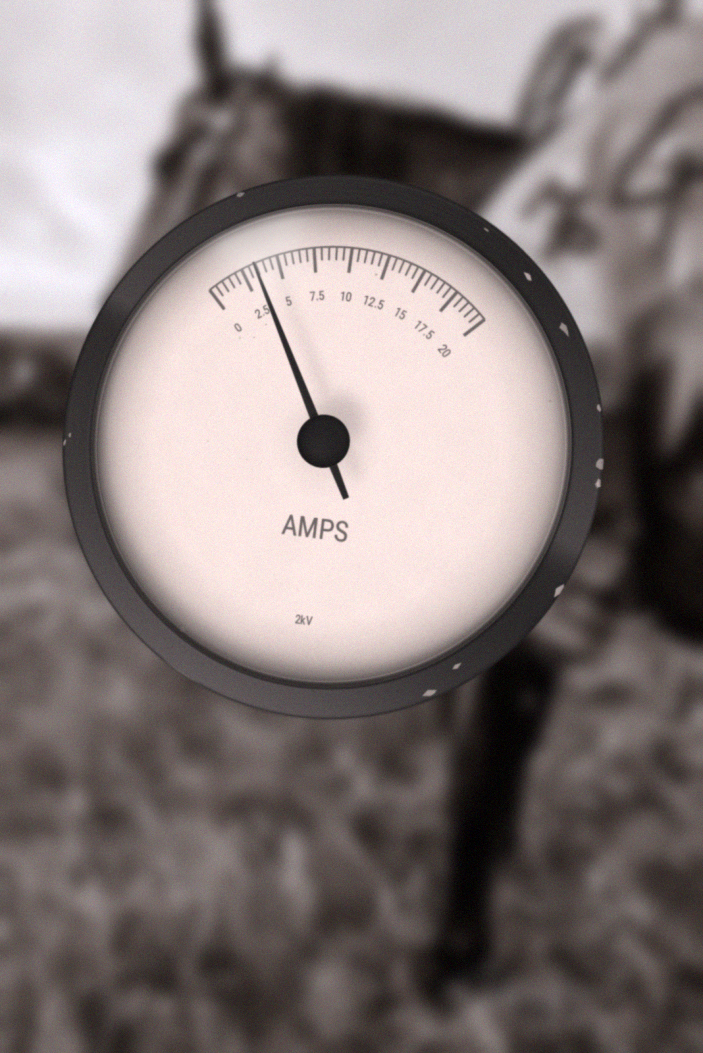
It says value=3.5 unit=A
